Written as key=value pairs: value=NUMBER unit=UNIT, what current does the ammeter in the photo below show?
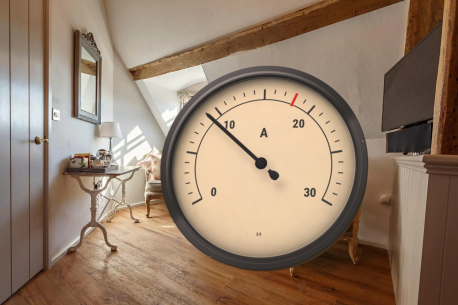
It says value=9 unit=A
